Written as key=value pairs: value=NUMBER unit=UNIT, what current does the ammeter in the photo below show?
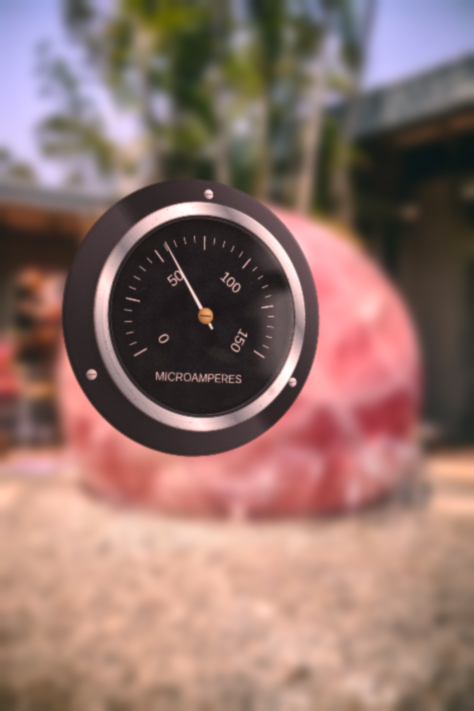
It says value=55 unit=µA
